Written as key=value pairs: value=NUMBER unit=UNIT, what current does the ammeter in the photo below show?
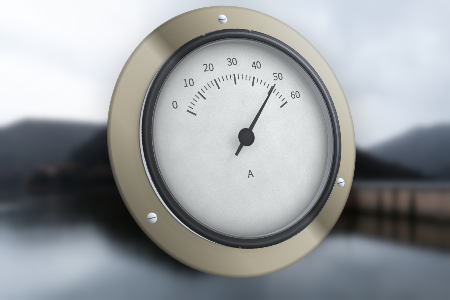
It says value=50 unit=A
